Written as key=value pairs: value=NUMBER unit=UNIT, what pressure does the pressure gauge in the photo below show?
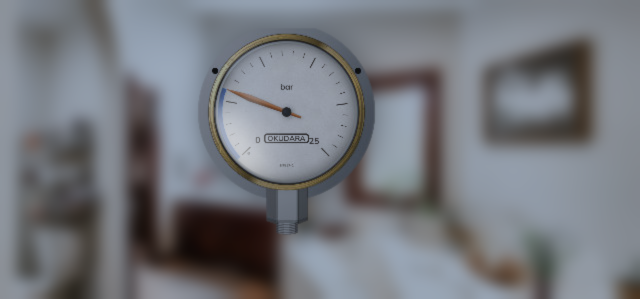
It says value=6 unit=bar
